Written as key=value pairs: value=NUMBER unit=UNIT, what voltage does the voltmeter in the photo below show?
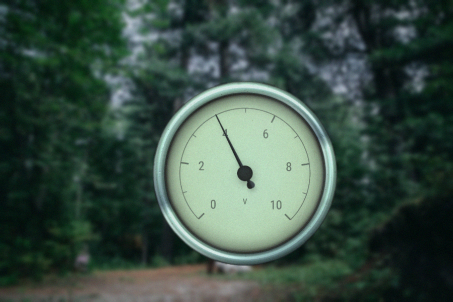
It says value=4 unit=V
